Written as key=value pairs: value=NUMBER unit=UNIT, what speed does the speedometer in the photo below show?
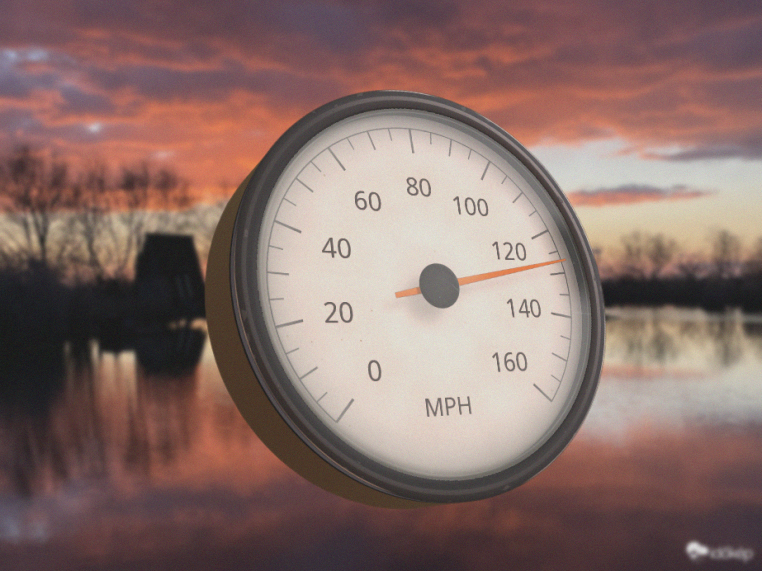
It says value=127.5 unit=mph
